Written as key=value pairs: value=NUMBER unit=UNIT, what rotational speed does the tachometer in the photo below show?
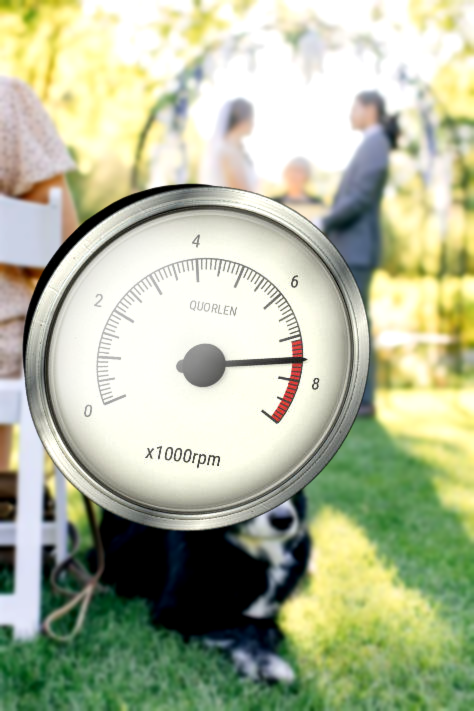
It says value=7500 unit=rpm
